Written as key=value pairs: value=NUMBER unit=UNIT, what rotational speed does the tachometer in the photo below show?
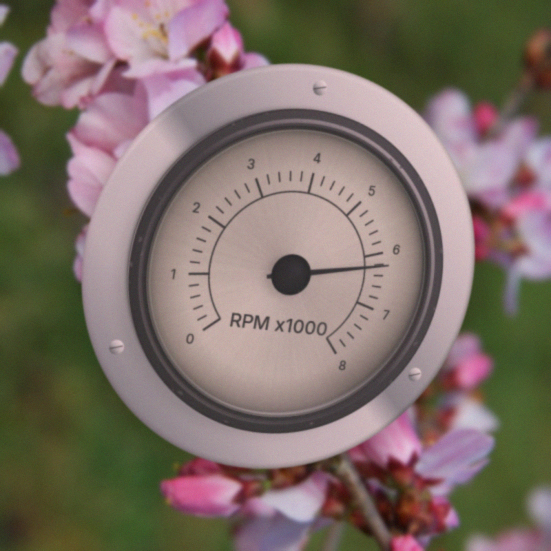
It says value=6200 unit=rpm
